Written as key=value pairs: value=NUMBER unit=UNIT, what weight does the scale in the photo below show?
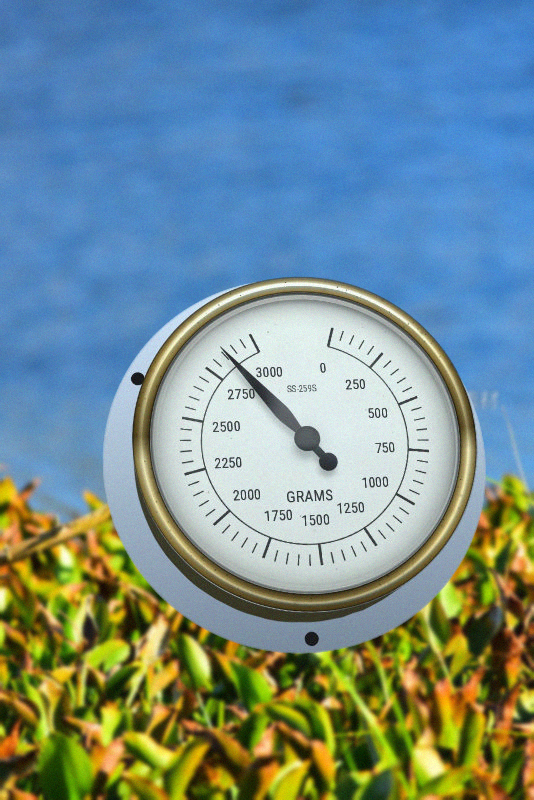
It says value=2850 unit=g
